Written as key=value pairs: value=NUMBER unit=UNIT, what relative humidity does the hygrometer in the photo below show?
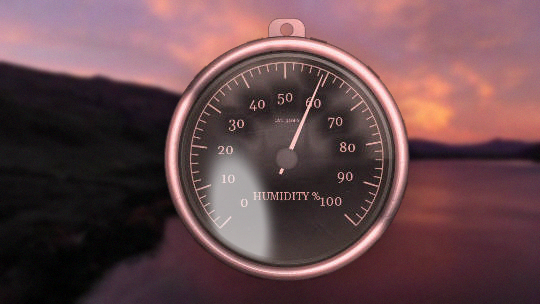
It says value=59 unit=%
